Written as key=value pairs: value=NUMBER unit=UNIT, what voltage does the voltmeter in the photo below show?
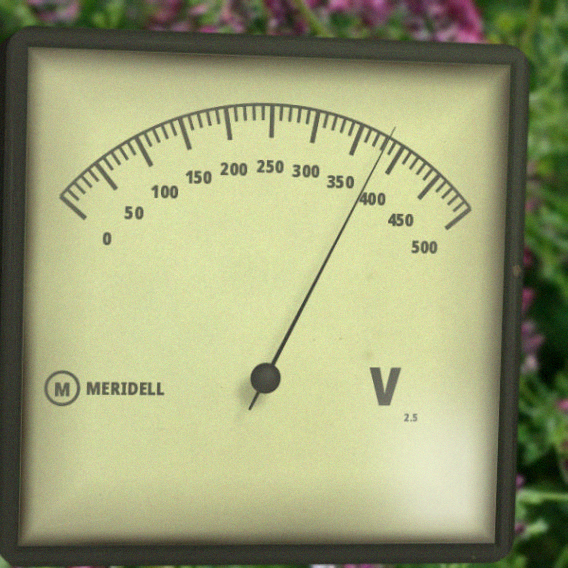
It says value=380 unit=V
